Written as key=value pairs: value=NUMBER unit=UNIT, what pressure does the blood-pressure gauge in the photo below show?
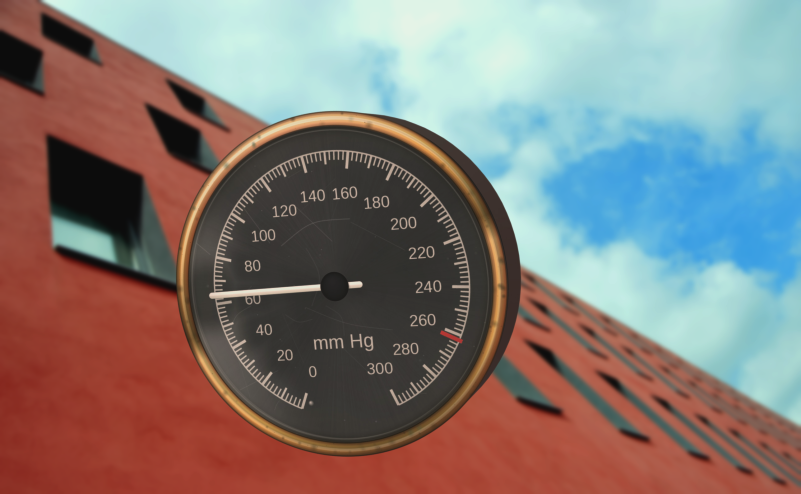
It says value=64 unit=mmHg
